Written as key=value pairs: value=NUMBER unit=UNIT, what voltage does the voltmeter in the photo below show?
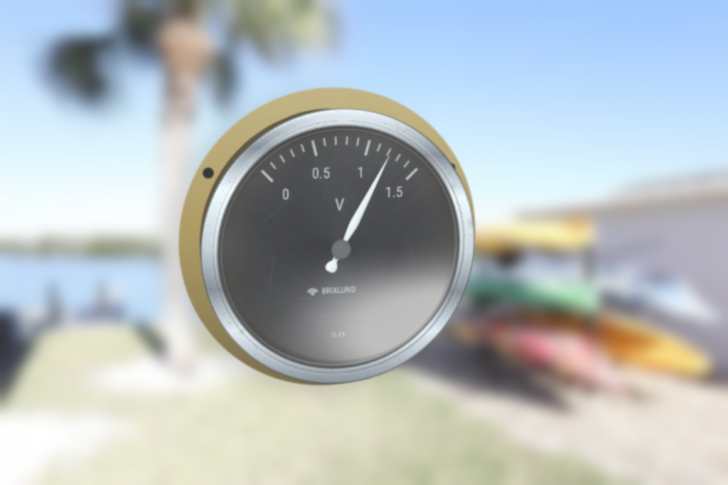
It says value=1.2 unit=V
